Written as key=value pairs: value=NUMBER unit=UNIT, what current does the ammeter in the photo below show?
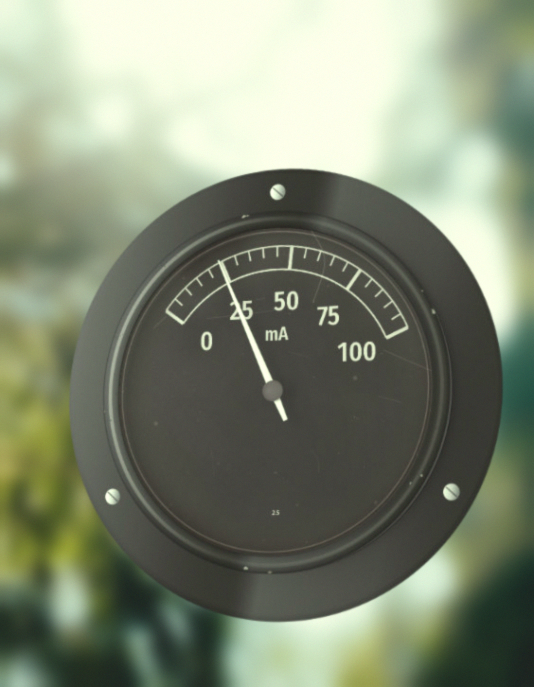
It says value=25 unit=mA
